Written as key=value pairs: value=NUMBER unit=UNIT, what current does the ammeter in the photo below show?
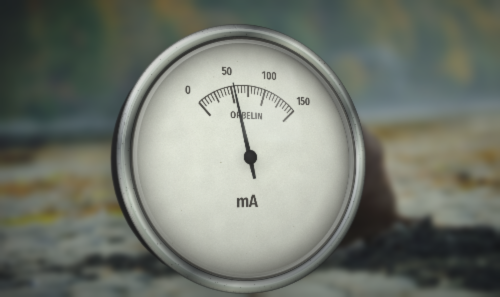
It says value=50 unit=mA
